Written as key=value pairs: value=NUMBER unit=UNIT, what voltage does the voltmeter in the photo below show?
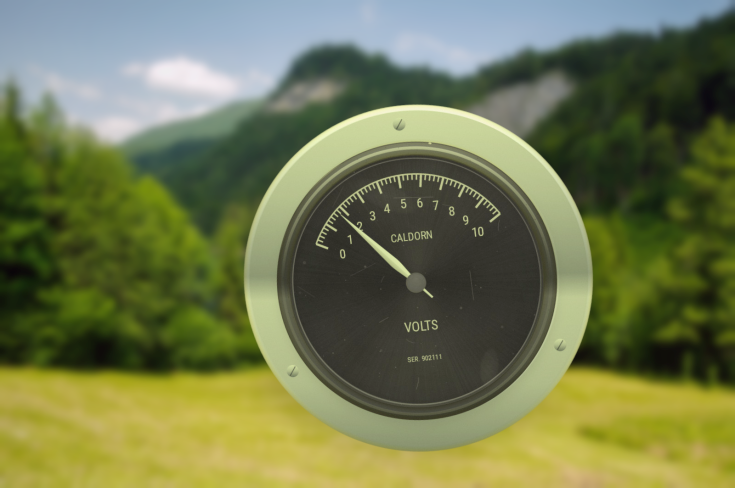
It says value=1.8 unit=V
